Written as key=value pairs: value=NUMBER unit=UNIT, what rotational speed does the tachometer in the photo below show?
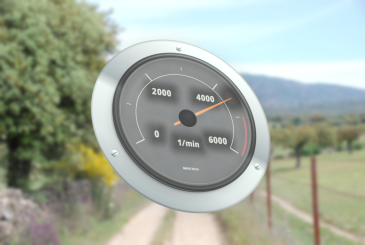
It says value=4500 unit=rpm
